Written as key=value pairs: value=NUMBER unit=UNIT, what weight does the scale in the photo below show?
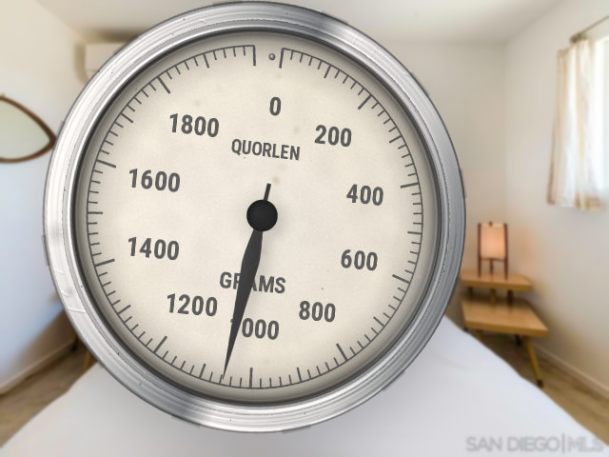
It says value=1060 unit=g
